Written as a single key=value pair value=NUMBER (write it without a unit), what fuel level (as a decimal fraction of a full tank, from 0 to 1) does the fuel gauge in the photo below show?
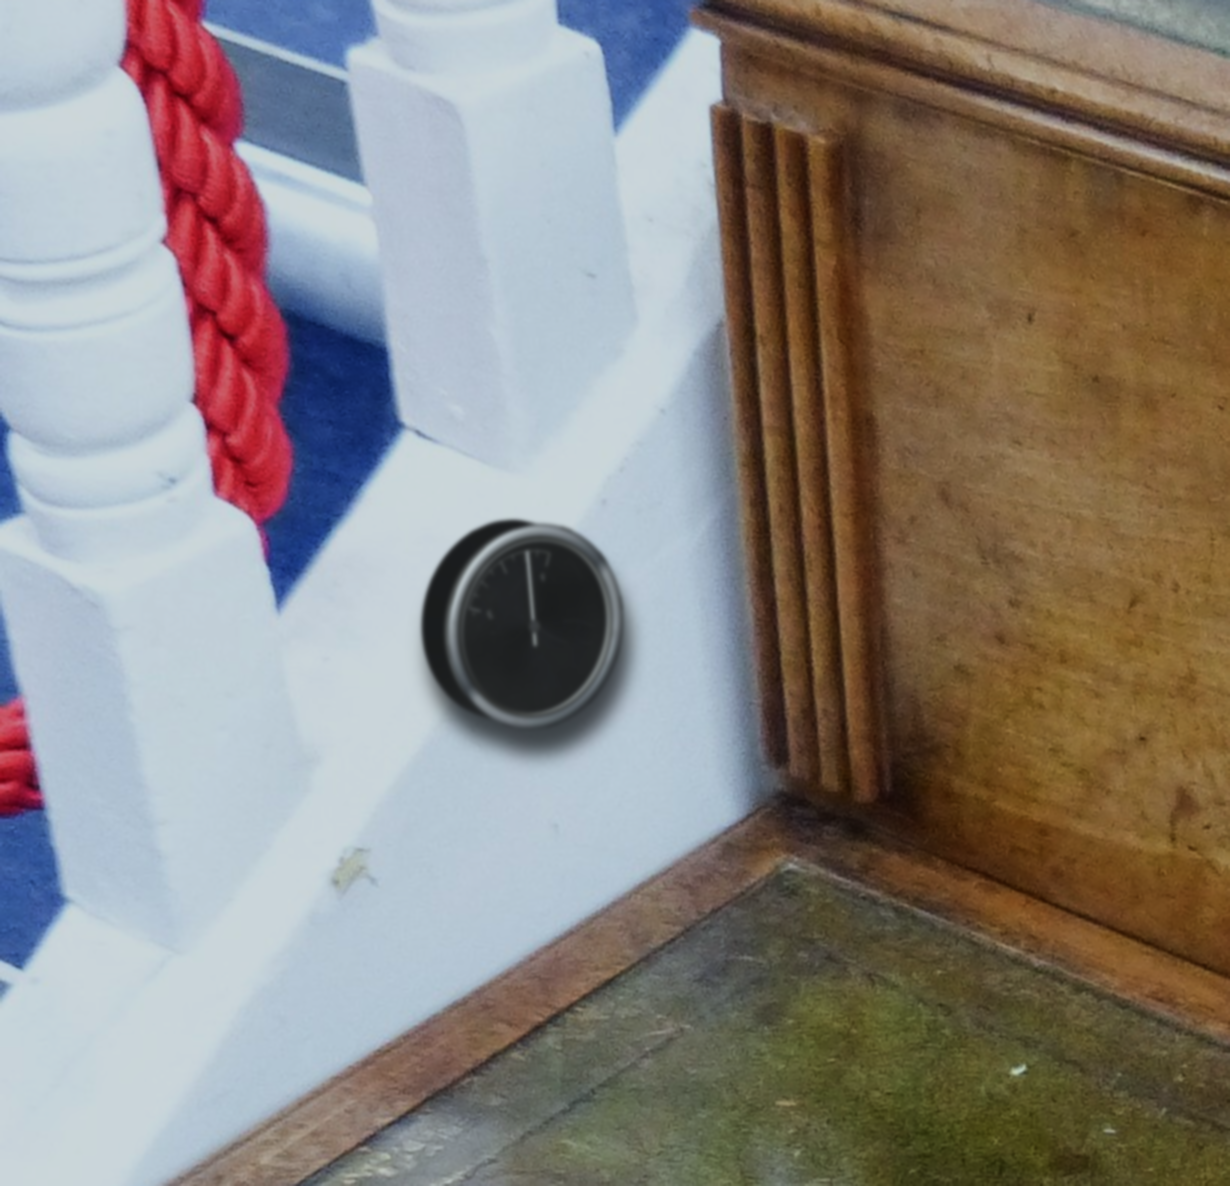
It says value=0.75
